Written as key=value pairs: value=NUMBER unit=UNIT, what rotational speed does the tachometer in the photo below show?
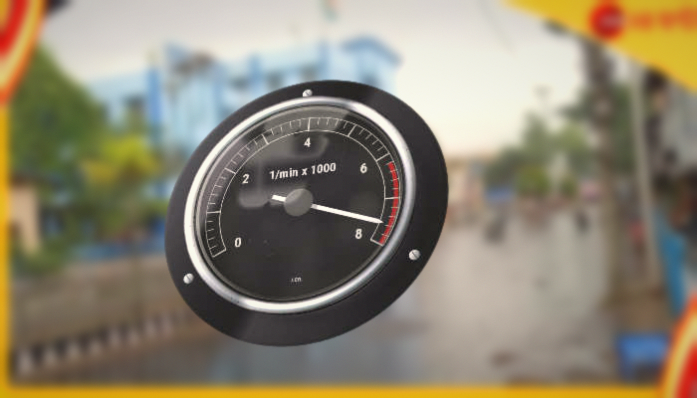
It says value=7600 unit=rpm
